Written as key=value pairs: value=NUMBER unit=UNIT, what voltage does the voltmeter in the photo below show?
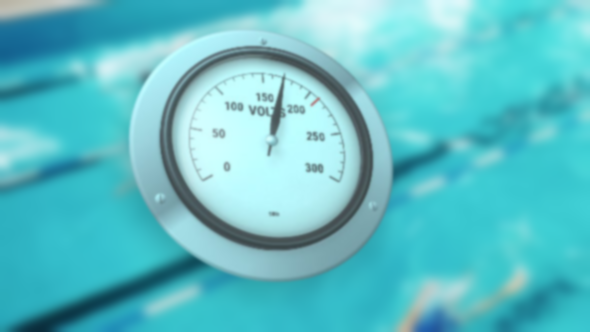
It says value=170 unit=V
